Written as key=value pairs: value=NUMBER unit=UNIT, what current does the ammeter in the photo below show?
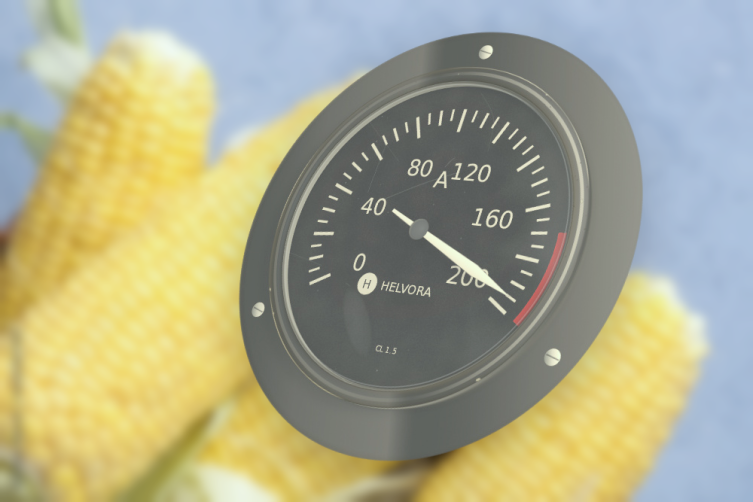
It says value=195 unit=A
